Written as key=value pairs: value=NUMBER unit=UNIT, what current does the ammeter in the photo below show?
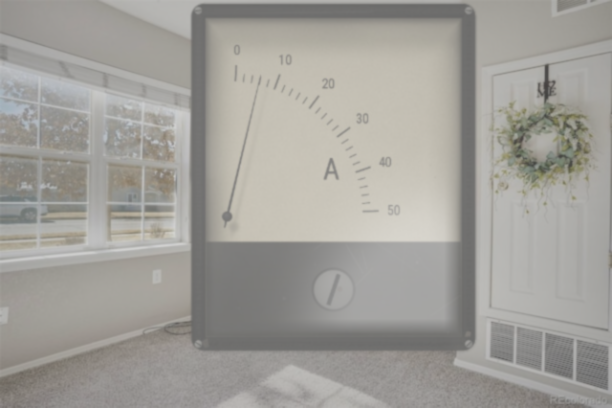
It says value=6 unit=A
